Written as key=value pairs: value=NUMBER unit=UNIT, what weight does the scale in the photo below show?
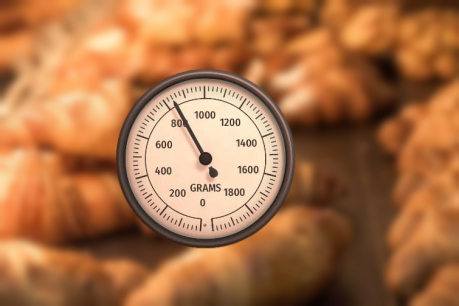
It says value=840 unit=g
